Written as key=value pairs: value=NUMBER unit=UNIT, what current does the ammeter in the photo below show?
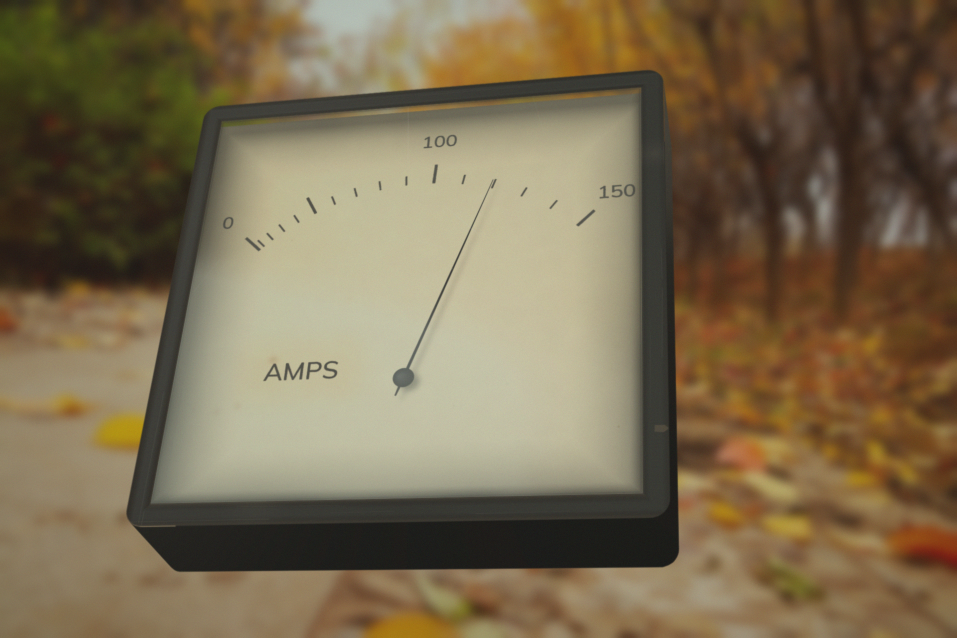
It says value=120 unit=A
